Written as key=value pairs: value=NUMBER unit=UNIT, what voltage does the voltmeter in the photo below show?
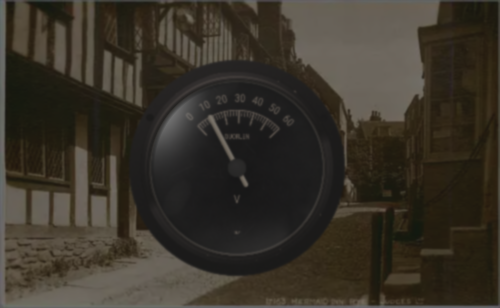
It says value=10 unit=V
